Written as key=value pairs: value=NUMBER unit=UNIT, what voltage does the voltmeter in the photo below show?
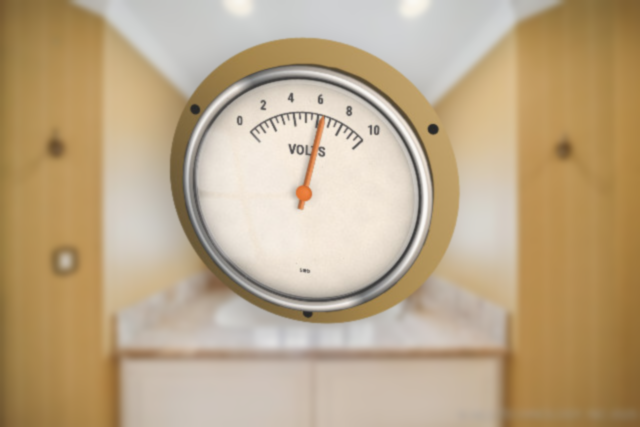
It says value=6.5 unit=V
